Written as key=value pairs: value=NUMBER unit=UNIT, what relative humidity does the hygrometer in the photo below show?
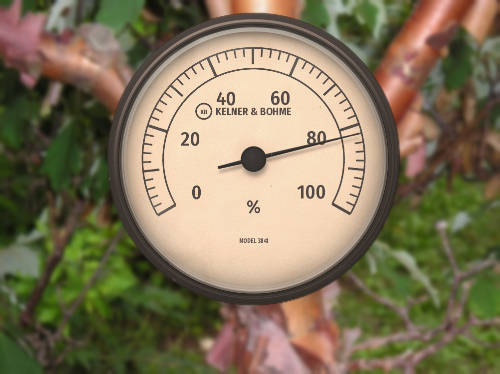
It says value=82 unit=%
